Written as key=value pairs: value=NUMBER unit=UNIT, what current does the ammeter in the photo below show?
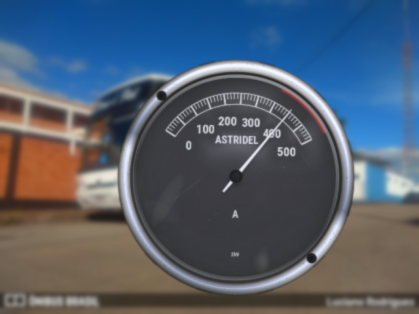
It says value=400 unit=A
